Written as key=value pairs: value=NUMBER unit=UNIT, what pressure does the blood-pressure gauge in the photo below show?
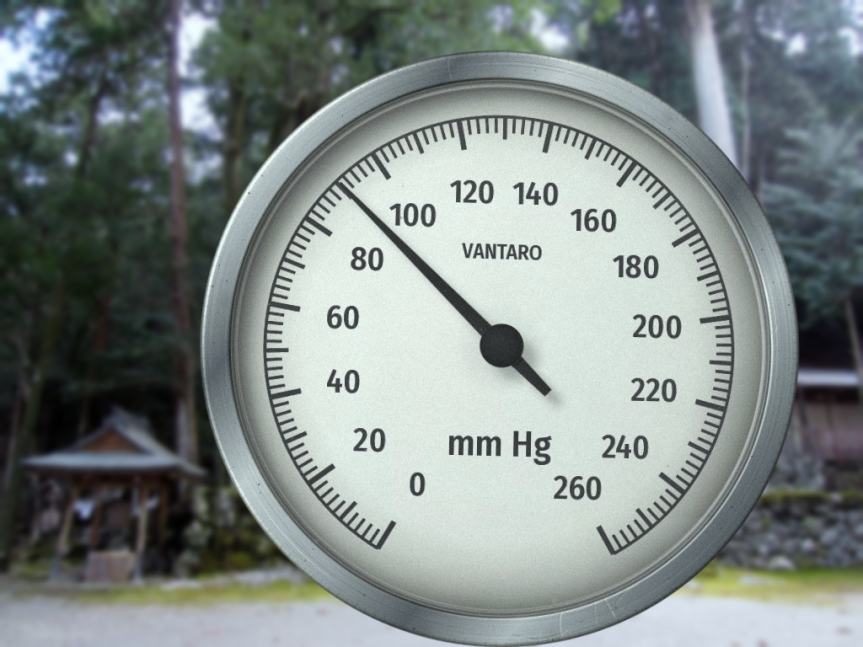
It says value=90 unit=mmHg
